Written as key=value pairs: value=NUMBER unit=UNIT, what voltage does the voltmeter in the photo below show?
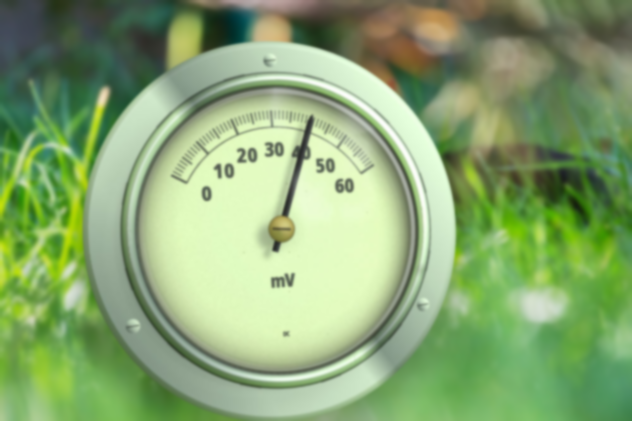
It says value=40 unit=mV
